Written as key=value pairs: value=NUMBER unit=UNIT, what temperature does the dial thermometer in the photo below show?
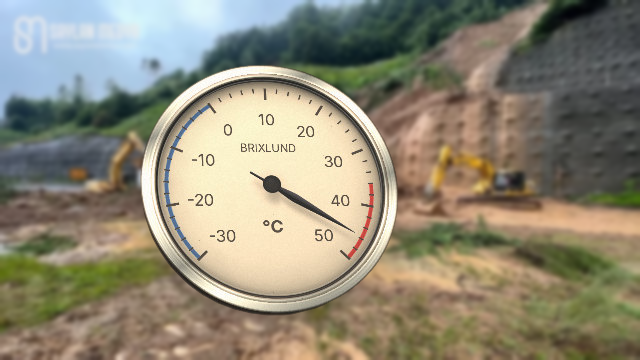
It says value=46 unit=°C
